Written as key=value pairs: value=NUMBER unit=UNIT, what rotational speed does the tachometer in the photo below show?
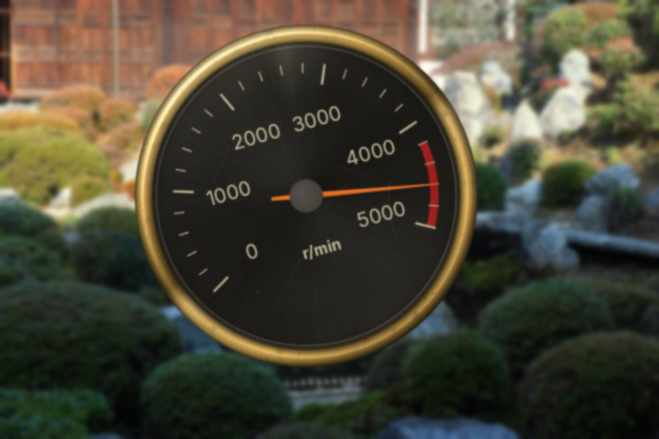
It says value=4600 unit=rpm
